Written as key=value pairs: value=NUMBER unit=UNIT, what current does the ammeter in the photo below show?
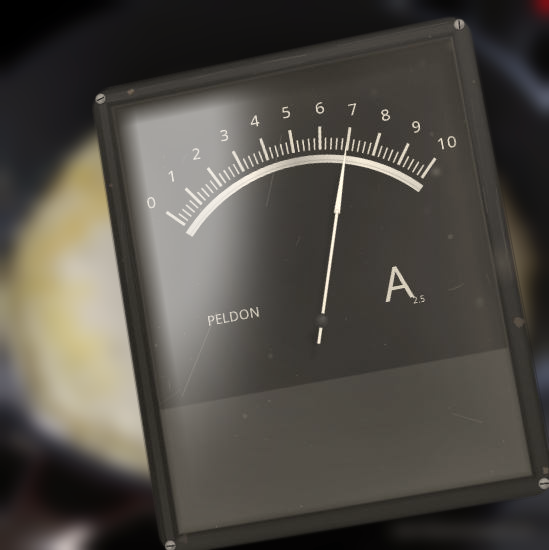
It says value=7 unit=A
